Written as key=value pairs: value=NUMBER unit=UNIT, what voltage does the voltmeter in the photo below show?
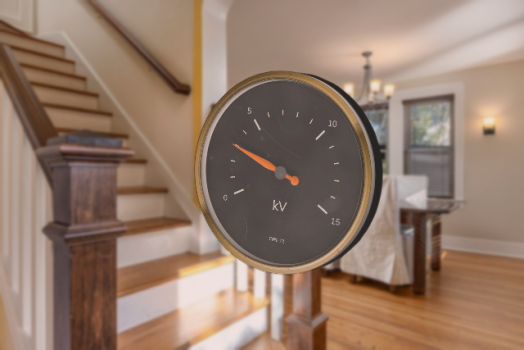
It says value=3 unit=kV
